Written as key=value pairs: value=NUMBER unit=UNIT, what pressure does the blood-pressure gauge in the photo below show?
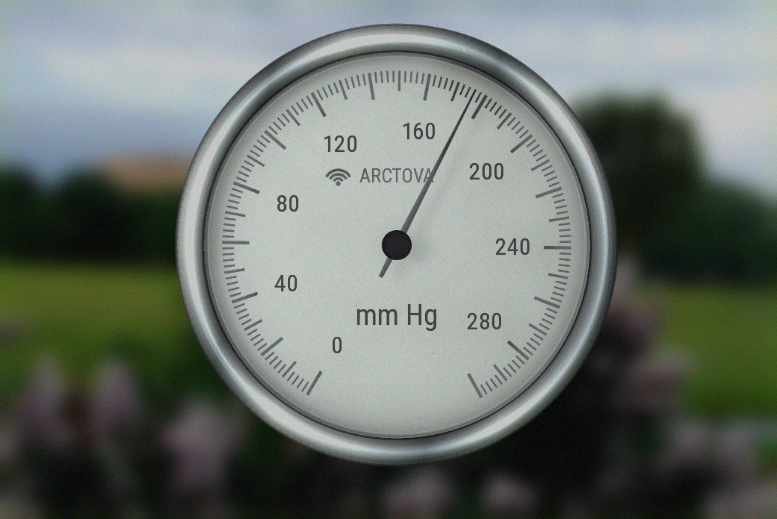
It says value=176 unit=mmHg
